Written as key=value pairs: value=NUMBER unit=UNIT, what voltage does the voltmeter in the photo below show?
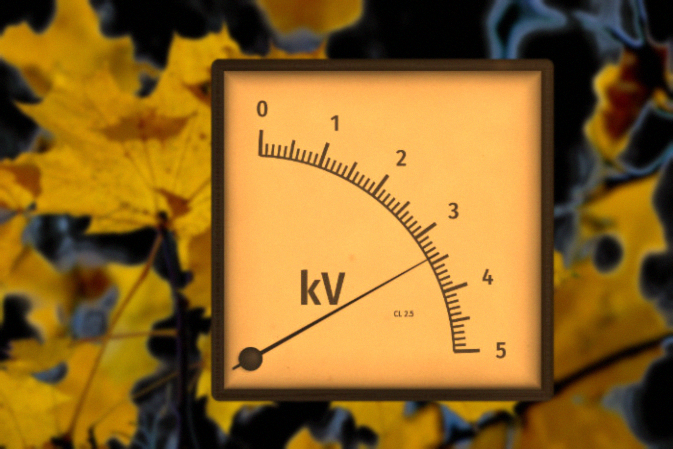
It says value=3.4 unit=kV
